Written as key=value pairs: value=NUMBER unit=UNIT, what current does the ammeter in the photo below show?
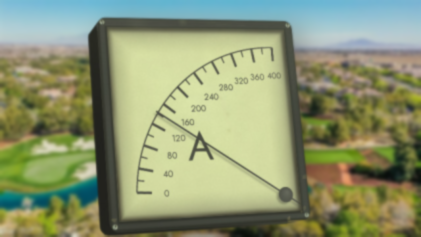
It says value=140 unit=A
